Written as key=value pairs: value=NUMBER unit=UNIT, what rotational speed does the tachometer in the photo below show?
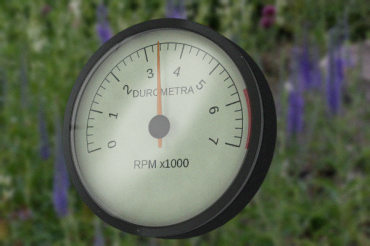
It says value=3400 unit=rpm
